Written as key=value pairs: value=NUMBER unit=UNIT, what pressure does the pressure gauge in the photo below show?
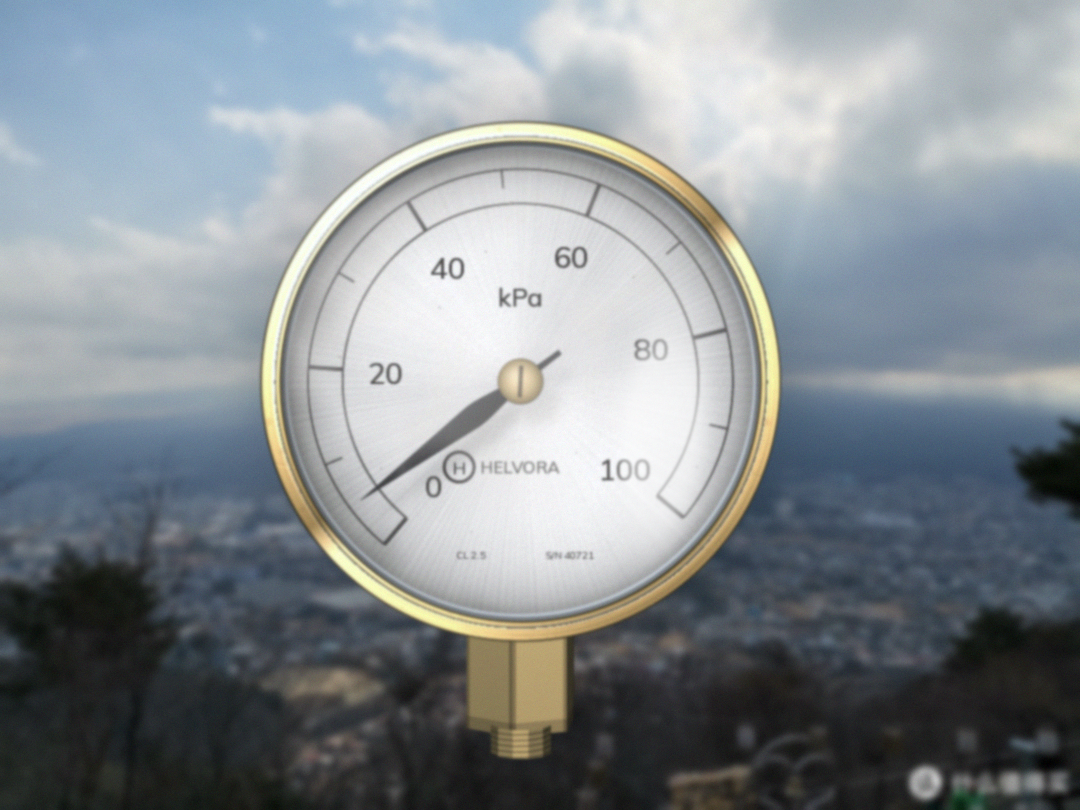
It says value=5 unit=kPa
